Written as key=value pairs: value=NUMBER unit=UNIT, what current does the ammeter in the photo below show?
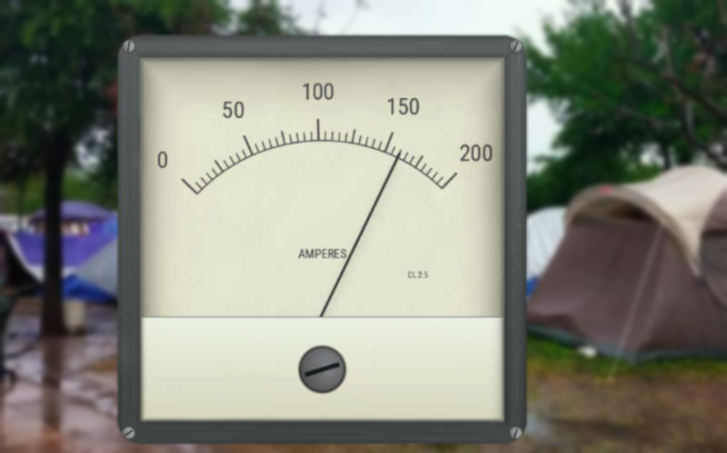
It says value=160 unit=A
